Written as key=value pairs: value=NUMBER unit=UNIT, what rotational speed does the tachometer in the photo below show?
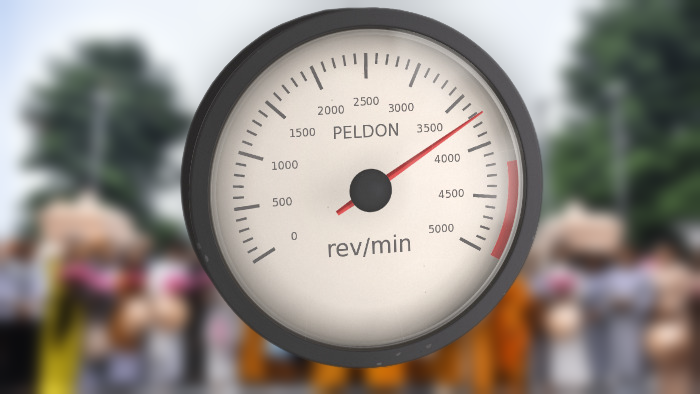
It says value=3700 unit=rpm
